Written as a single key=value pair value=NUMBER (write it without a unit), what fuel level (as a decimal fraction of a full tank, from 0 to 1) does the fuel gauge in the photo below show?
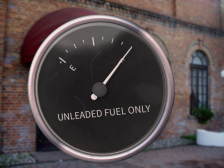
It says value=1
